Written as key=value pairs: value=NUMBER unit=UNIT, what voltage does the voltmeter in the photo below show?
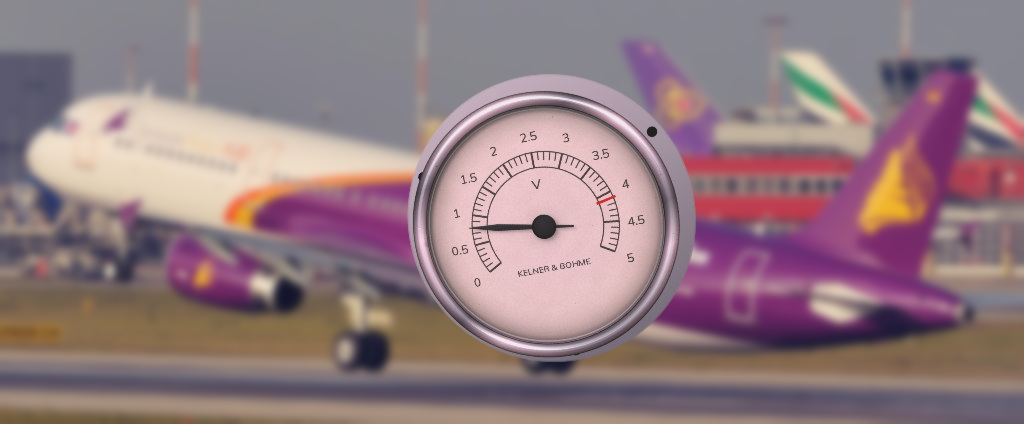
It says value=0.8 unit=V
